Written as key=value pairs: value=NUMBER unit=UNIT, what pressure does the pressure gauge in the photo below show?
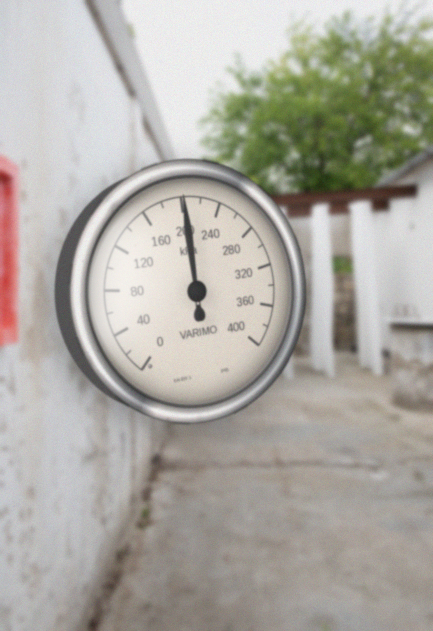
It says value=200 unit=kPa
